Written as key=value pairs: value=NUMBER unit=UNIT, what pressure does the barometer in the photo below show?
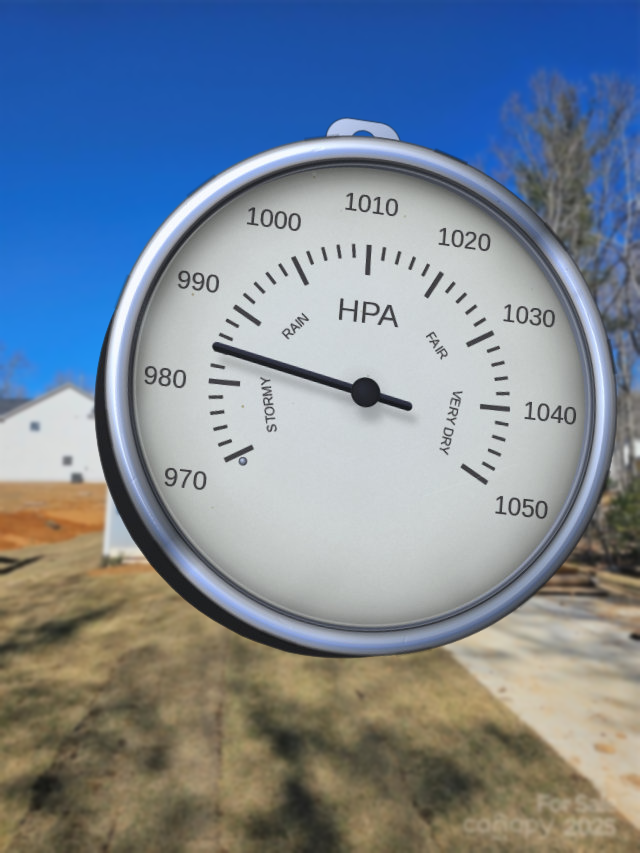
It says value=984 unit=hPa
